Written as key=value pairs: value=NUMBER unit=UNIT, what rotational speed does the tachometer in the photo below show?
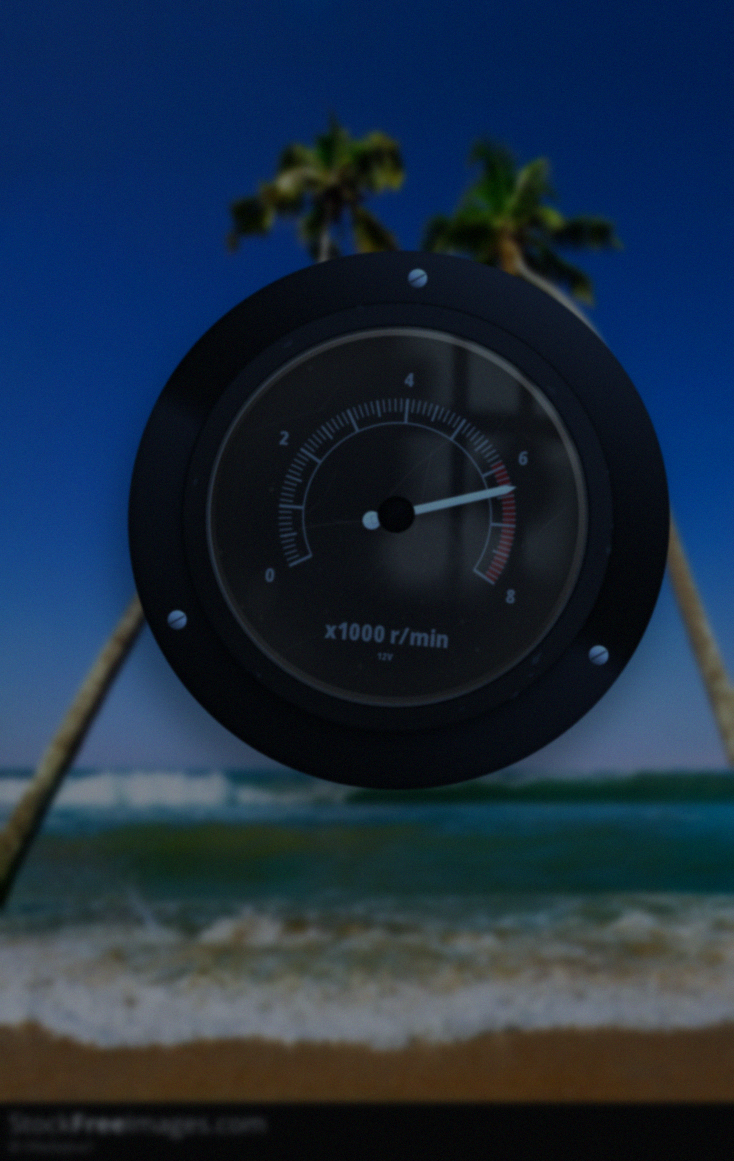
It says value=6400 unit=rpm
